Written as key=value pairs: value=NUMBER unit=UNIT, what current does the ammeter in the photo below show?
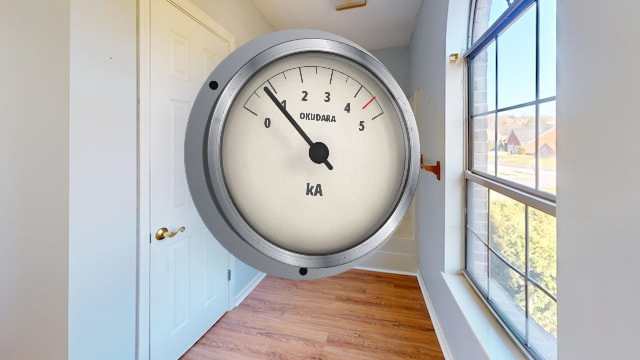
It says value=0.75 unit=kA
